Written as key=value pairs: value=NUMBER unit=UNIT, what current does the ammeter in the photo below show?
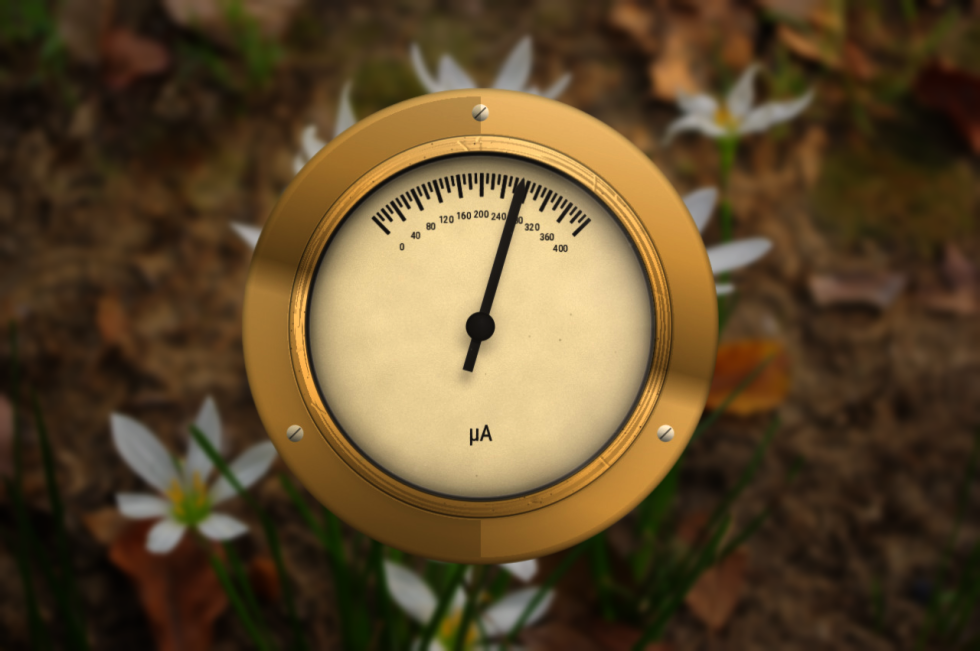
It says value=270 unit=µA
